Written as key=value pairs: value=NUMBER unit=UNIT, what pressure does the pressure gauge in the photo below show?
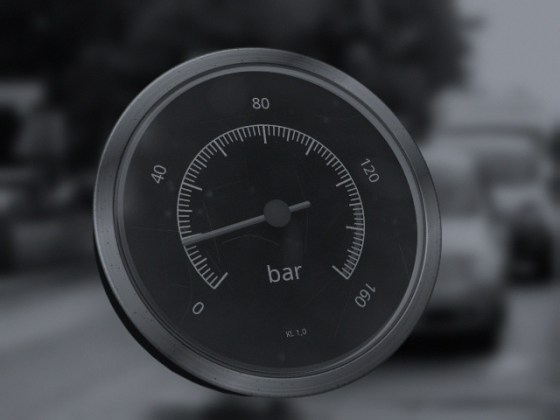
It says value=18 unit=bar
